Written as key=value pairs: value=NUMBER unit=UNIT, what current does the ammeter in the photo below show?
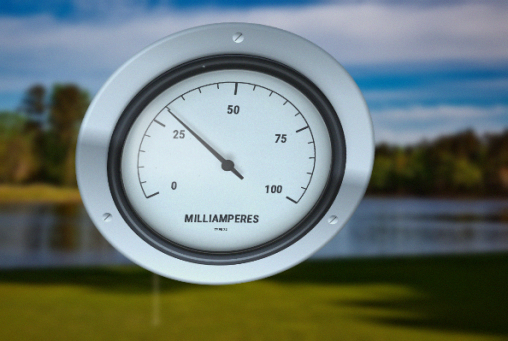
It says value=30 unit=mA
